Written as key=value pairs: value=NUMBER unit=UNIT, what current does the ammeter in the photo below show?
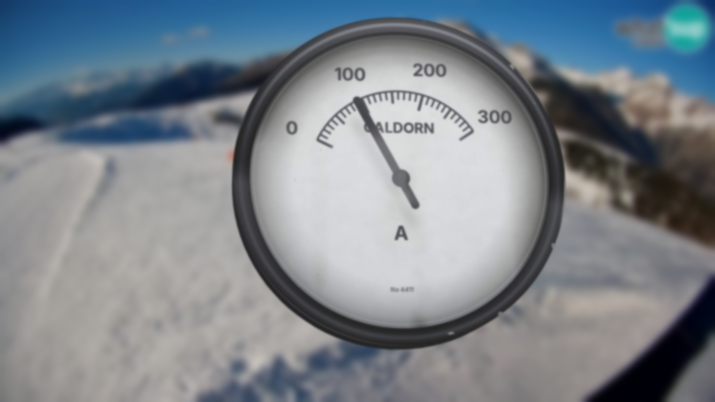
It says value=90 unit=A
